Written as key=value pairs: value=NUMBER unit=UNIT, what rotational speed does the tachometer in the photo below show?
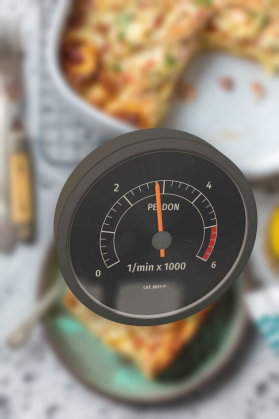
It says value=2800 unit=rpm
